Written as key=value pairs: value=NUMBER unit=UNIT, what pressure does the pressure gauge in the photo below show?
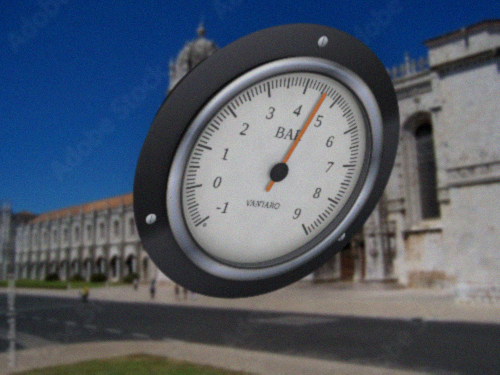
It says value=4.5 unit=bar
